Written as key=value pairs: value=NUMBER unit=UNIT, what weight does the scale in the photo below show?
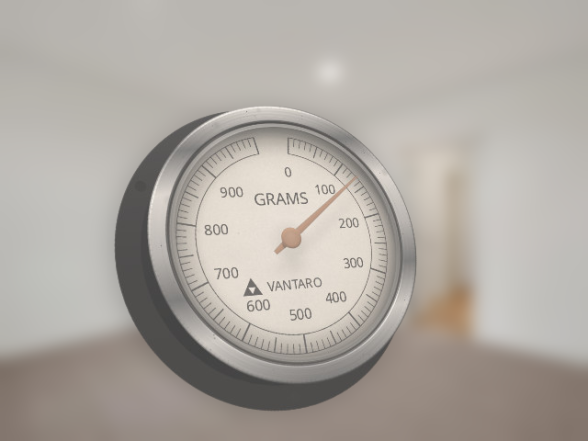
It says value=130 unit=g
